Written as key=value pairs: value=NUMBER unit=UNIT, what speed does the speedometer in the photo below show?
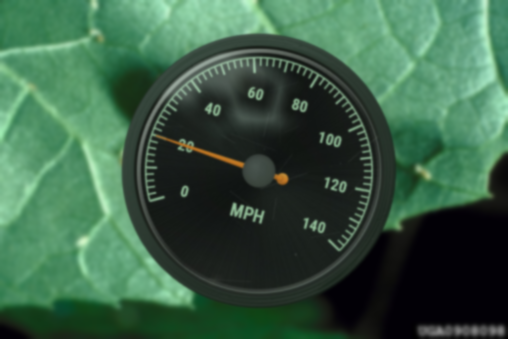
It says value=20 unit=mph
